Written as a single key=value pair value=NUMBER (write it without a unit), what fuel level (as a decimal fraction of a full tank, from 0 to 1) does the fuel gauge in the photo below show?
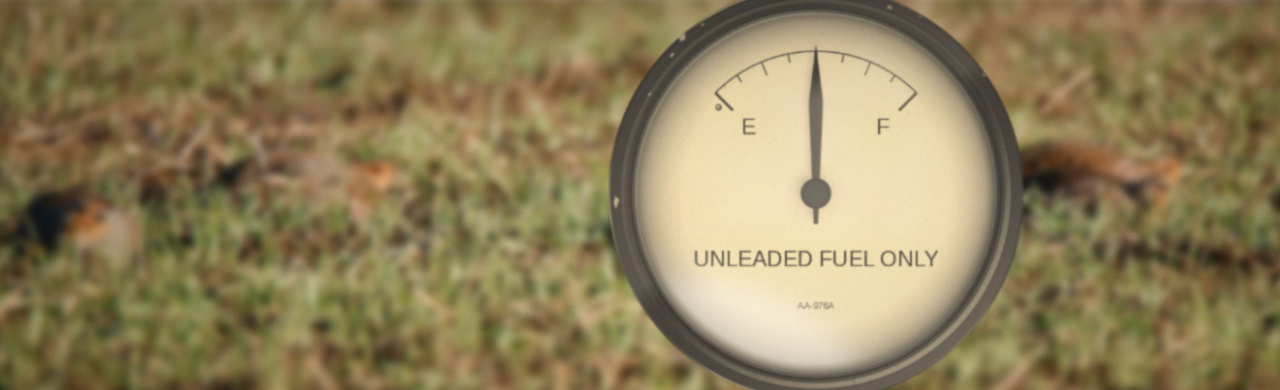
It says value=0.5
